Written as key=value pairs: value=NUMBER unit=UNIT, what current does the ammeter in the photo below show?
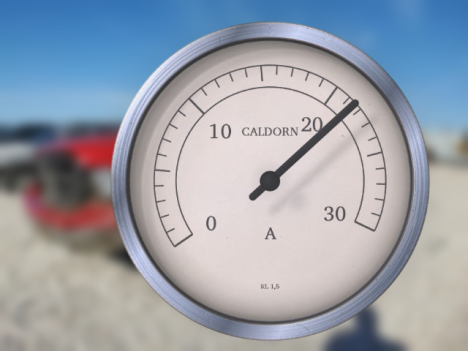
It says value=21.5 unit=A
